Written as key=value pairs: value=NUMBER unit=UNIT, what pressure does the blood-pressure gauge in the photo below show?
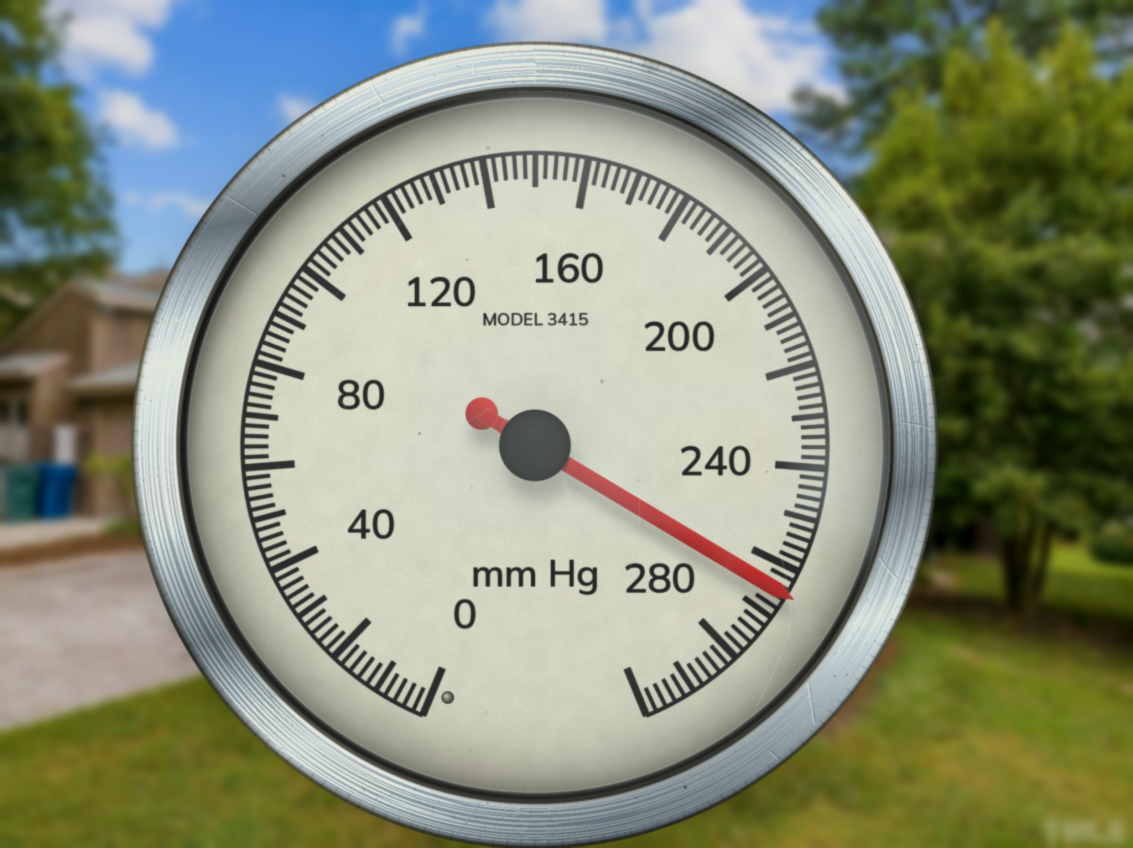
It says value=265 unit=mmHg
